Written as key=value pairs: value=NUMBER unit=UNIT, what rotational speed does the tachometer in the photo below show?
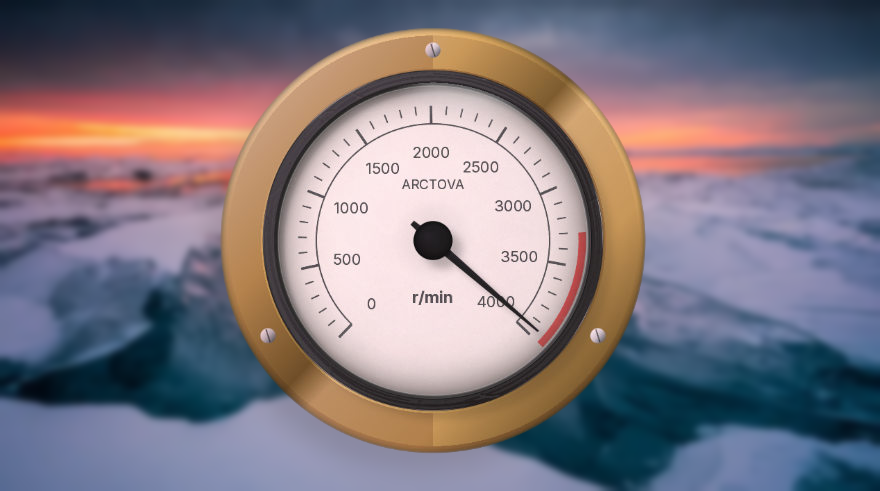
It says value=3950 unit=rpm
